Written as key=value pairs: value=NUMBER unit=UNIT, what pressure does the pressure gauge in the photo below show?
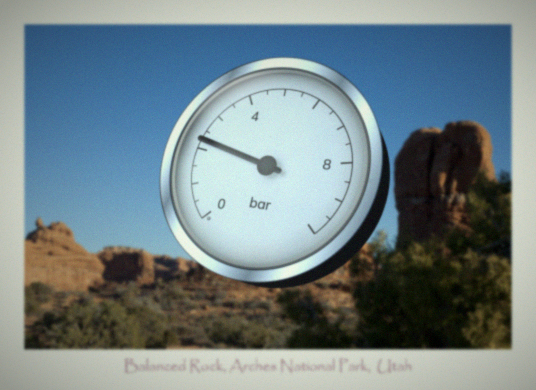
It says value=2.25 unit=bar
